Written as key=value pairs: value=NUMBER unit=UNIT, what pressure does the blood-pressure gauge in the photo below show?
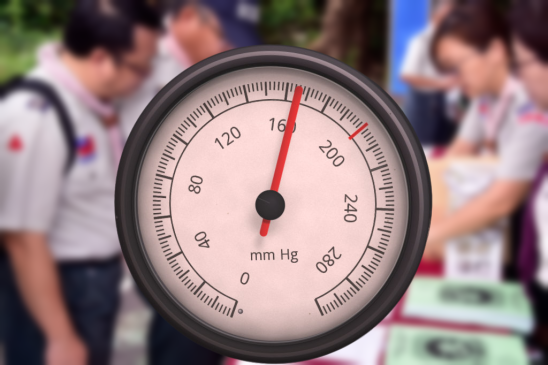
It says value=166 unit=mmHg
